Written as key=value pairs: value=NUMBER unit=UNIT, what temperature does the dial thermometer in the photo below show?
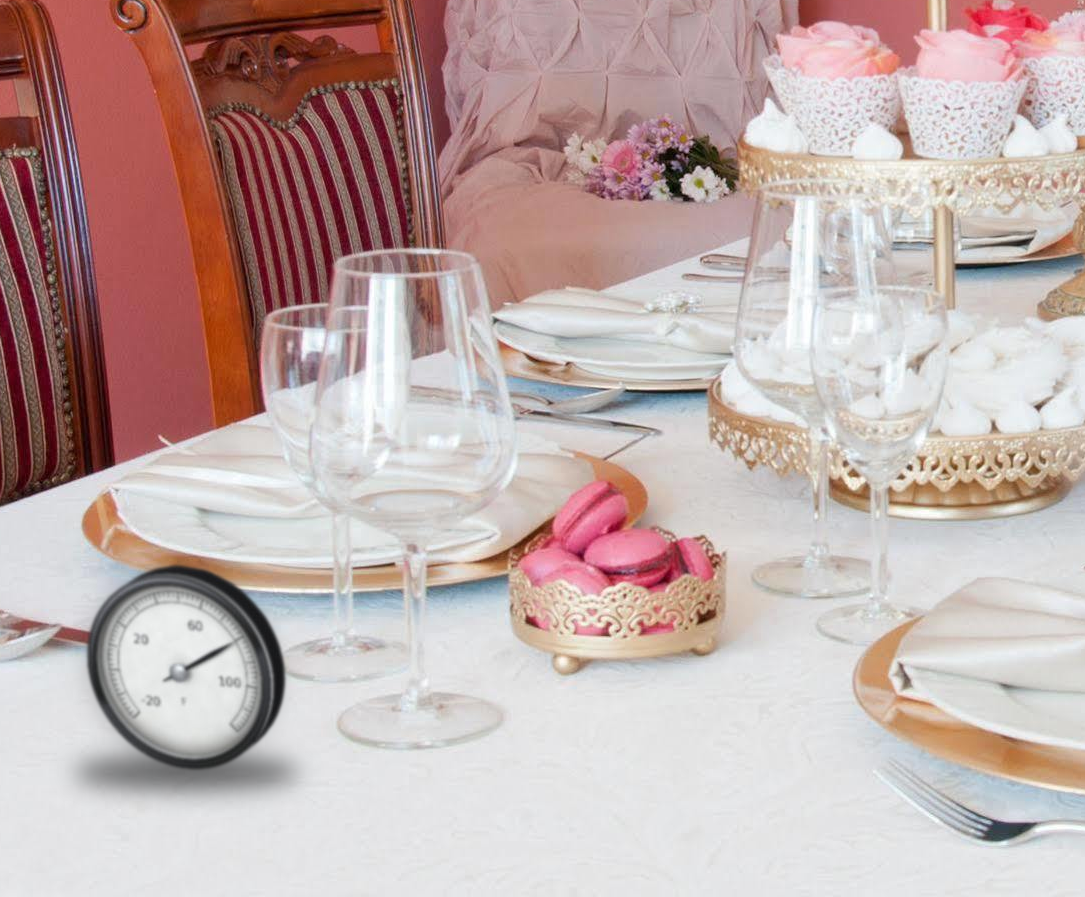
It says value=80 unit=°F
